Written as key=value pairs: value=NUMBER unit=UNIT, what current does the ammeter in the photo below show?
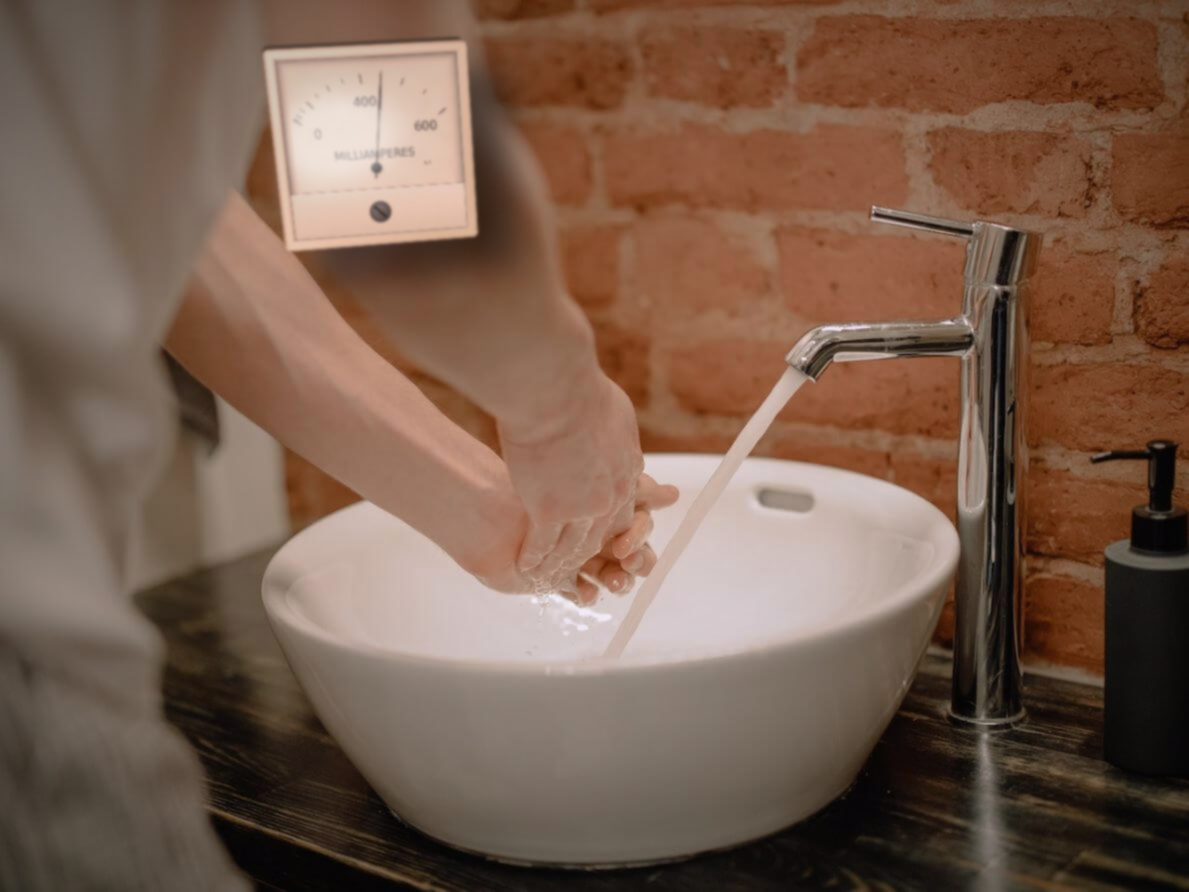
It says value=450 unit=mA
